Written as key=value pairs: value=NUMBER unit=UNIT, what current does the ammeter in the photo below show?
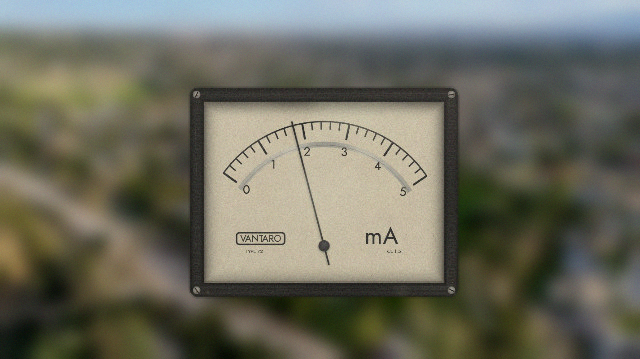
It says value=1.8 unit=mA
